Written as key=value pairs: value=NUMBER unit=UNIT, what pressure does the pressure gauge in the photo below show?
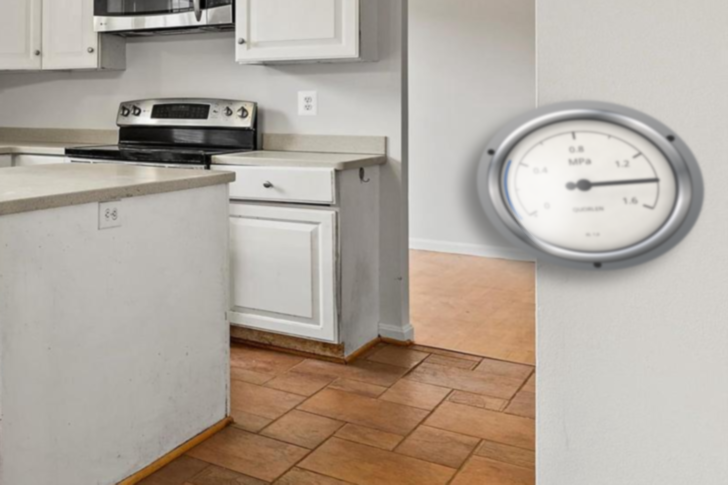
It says value=1.4 unit=MPa
